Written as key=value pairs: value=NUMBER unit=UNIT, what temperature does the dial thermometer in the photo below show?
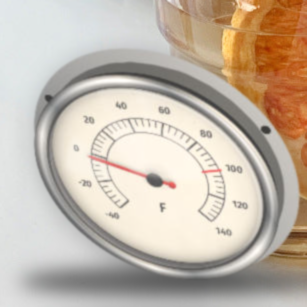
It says value=0 unit=°F
